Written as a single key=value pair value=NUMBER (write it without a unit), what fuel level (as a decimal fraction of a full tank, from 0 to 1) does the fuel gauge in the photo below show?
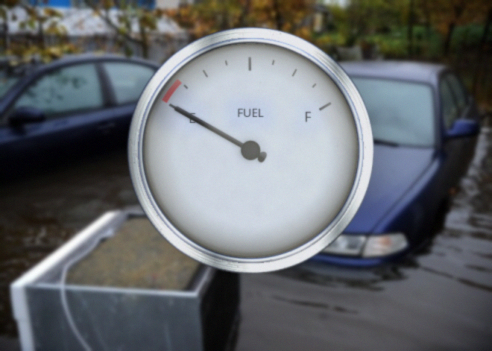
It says value=0
